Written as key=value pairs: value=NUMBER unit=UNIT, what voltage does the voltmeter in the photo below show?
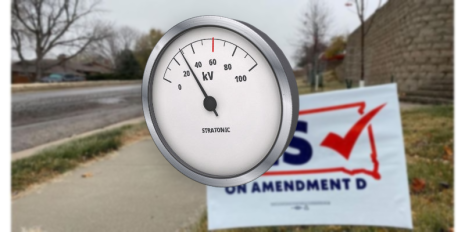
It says value=30 unit=kV
